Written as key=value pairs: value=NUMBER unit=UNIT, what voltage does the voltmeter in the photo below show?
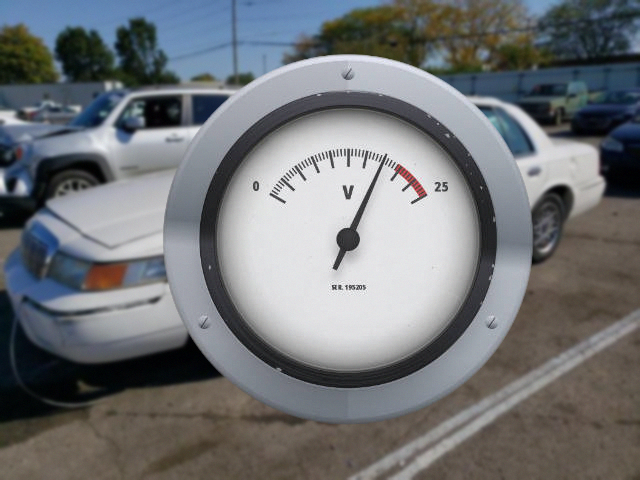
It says value=17.5 unit=V
